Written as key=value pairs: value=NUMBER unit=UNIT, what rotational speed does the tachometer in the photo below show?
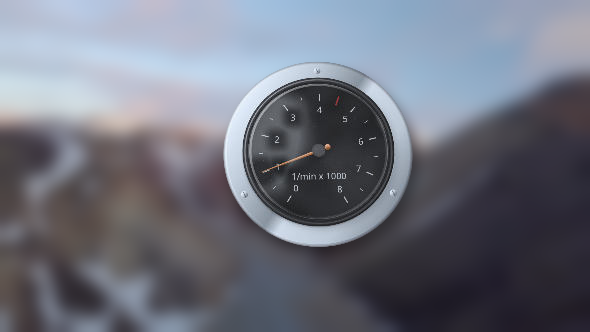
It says value=1000 unit=rpm
